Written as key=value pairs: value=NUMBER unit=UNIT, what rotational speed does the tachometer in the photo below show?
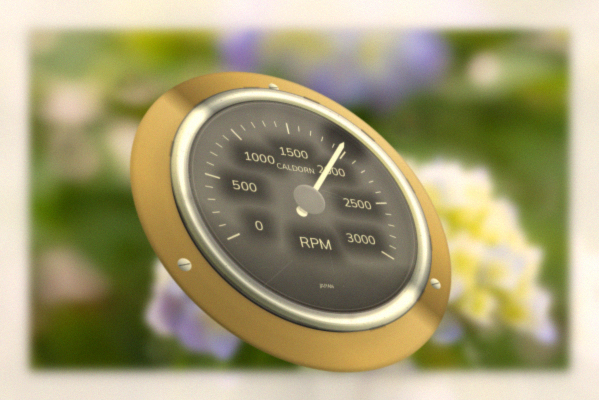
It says value=1950 unit=rpm
